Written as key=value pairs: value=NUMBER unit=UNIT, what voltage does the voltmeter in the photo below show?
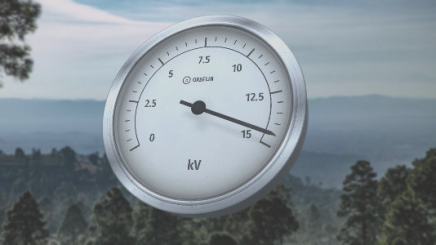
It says value=14.5 unit=kV
